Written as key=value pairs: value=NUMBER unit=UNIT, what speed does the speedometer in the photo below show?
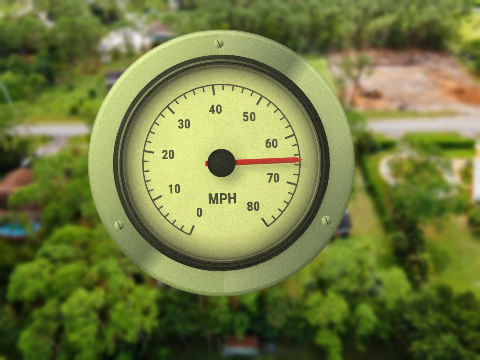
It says value=65 unit=mph
